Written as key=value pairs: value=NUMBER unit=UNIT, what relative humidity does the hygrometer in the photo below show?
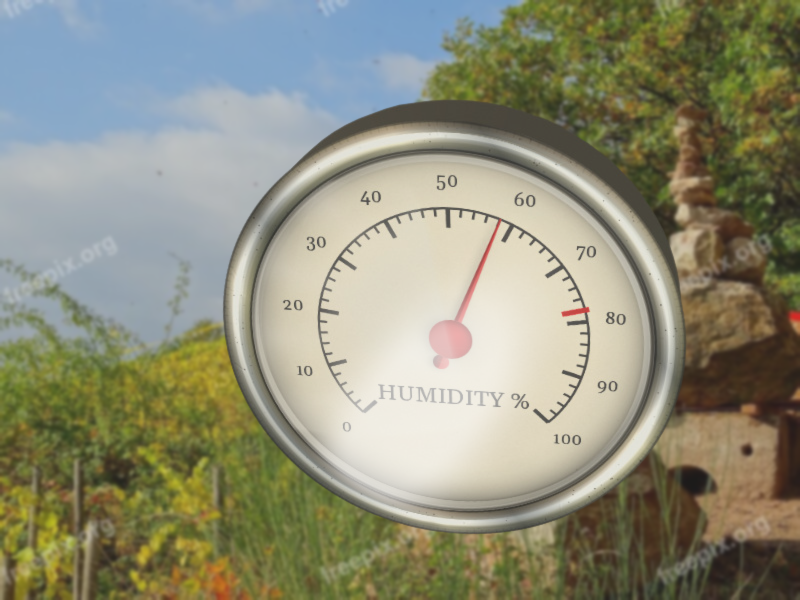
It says value=58 unit=%
